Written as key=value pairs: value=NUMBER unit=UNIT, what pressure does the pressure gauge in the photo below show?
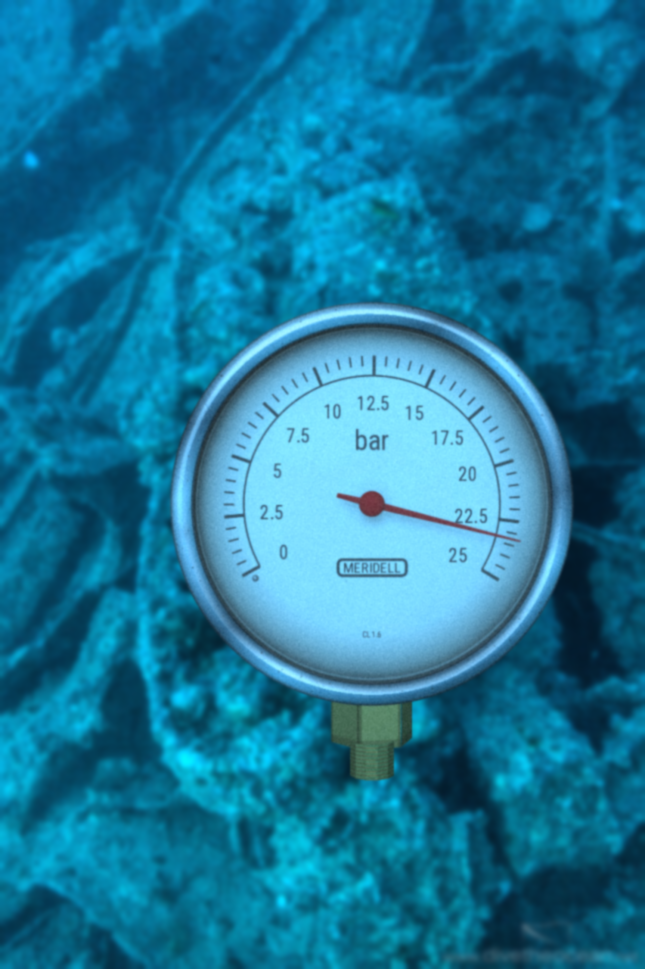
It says value=23.25 unit=bar
